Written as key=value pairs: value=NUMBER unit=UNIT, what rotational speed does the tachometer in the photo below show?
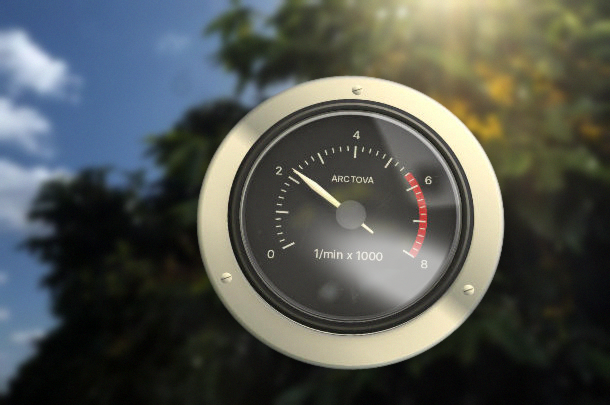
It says value=2200 unit=rpm
